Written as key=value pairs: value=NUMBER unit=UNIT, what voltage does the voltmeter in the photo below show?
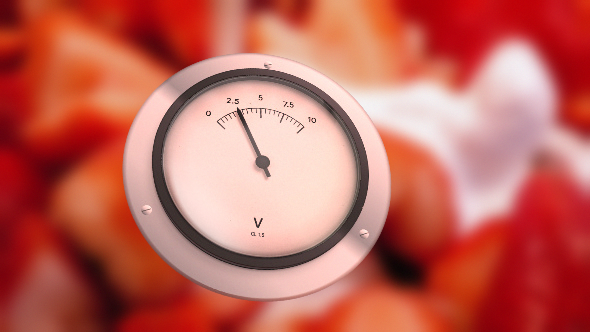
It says value=2.5 unit=V
